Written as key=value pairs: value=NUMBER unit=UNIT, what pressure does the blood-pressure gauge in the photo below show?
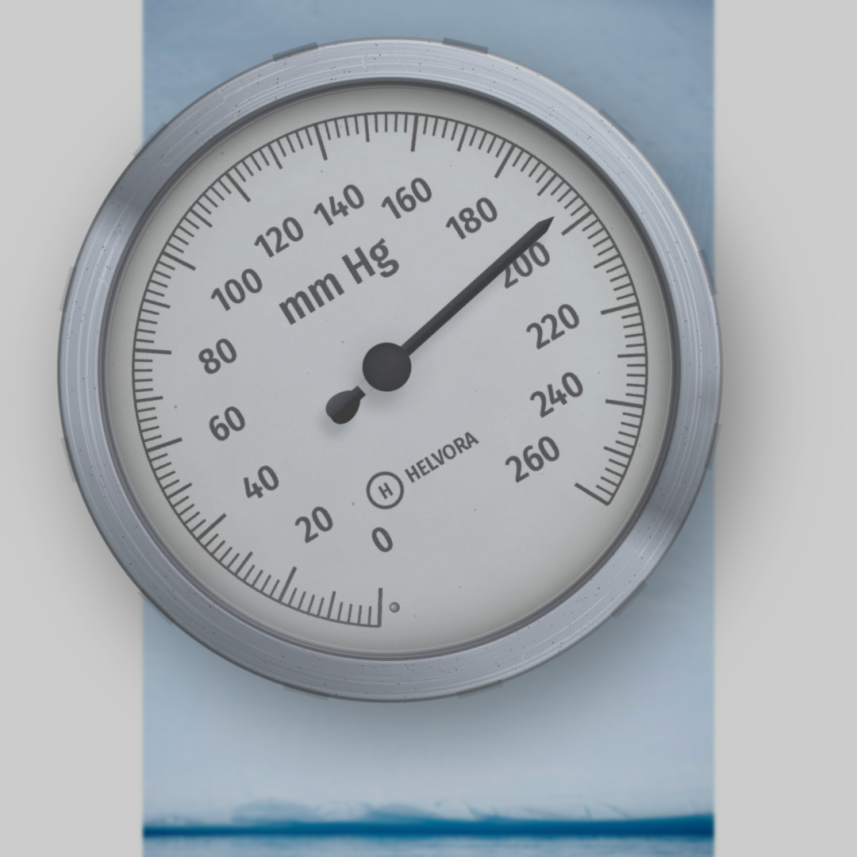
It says value=196 unit=mmHg
